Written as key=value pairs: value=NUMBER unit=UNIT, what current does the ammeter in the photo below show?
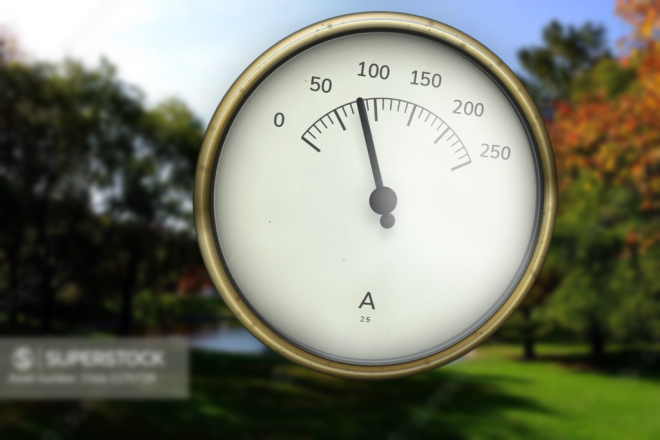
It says value=80 unit=A
